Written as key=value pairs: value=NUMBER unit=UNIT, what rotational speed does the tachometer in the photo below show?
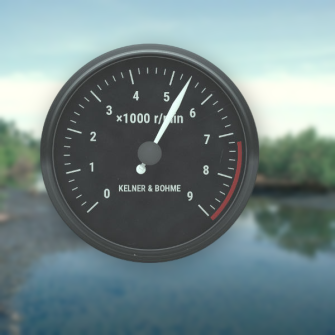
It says value=5400 unit=rpm
